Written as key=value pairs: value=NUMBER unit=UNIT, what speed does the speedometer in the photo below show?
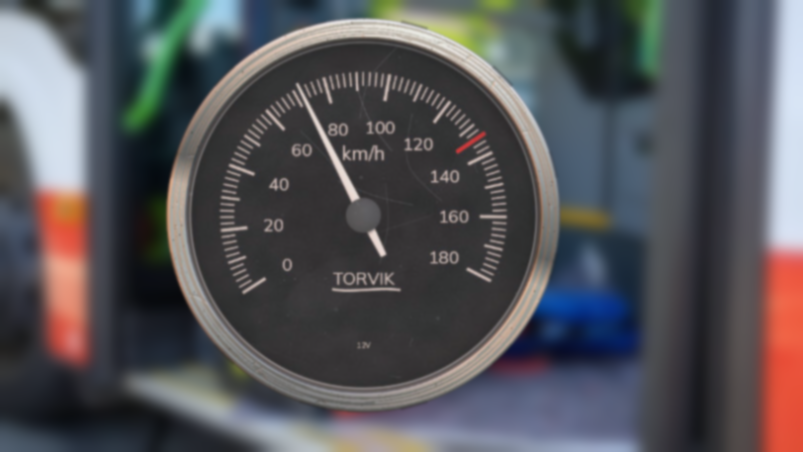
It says value=72 unit=km/h
